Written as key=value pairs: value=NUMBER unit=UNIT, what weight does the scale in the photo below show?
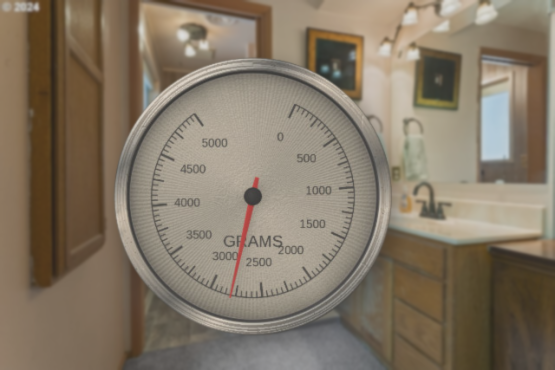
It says value=2800 unit=g
